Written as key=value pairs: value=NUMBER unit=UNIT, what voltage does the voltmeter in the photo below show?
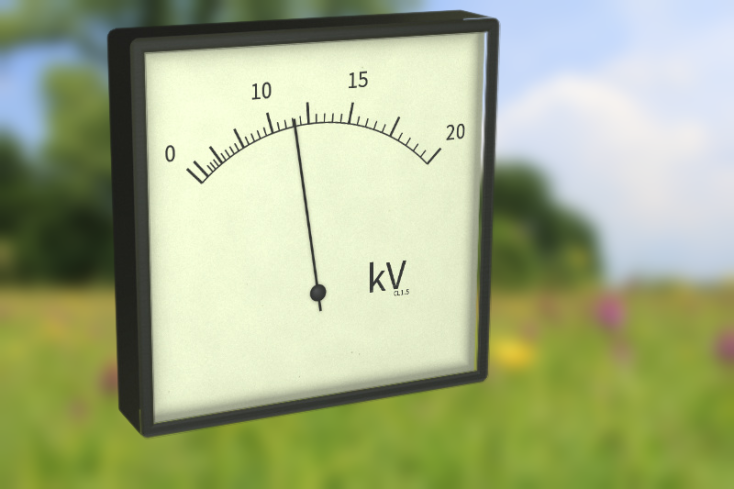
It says value=11.5 unit=kV
